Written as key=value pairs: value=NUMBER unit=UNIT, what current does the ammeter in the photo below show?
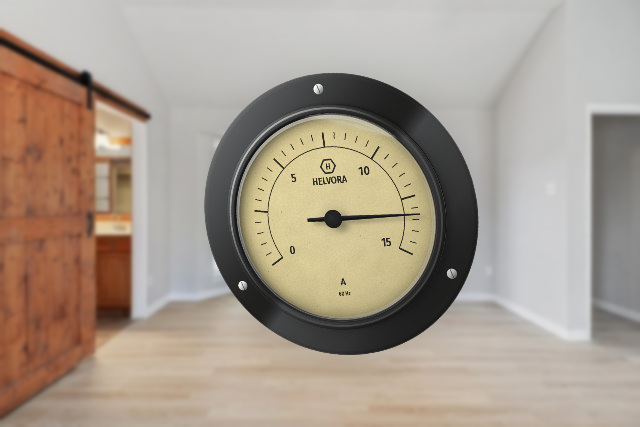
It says value=13.25 unit=A
